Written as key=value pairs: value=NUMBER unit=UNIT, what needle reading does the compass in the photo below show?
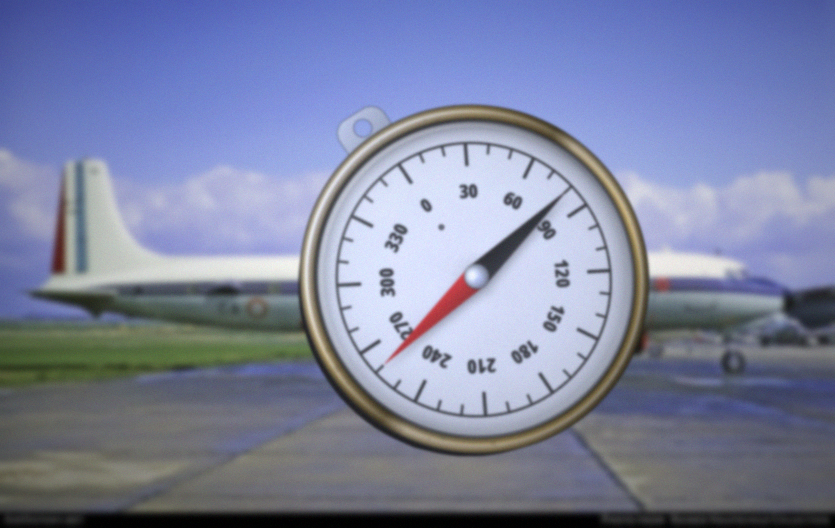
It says value=260 unit=°
